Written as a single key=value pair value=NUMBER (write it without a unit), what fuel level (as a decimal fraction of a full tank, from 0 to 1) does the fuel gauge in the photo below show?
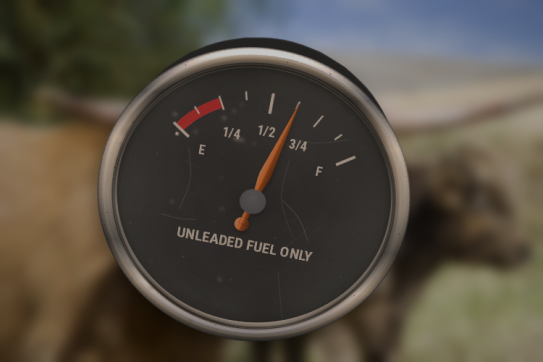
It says value=0.625
